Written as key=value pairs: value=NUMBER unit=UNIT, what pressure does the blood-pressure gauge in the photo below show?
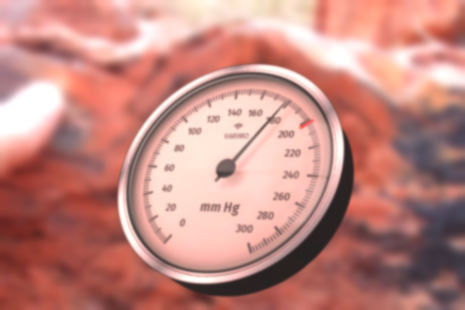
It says value=180 unit=mmHg
